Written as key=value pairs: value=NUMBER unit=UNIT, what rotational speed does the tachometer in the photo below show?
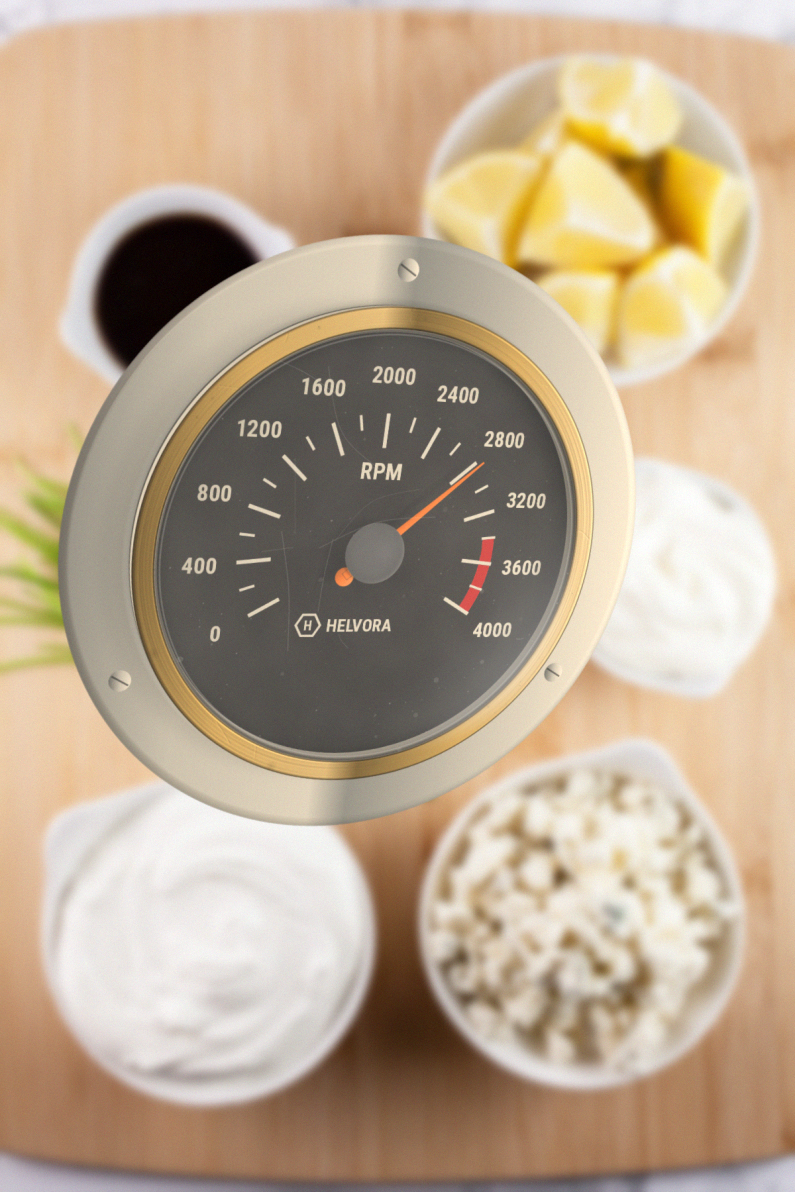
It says value=2800 unit=rpm
